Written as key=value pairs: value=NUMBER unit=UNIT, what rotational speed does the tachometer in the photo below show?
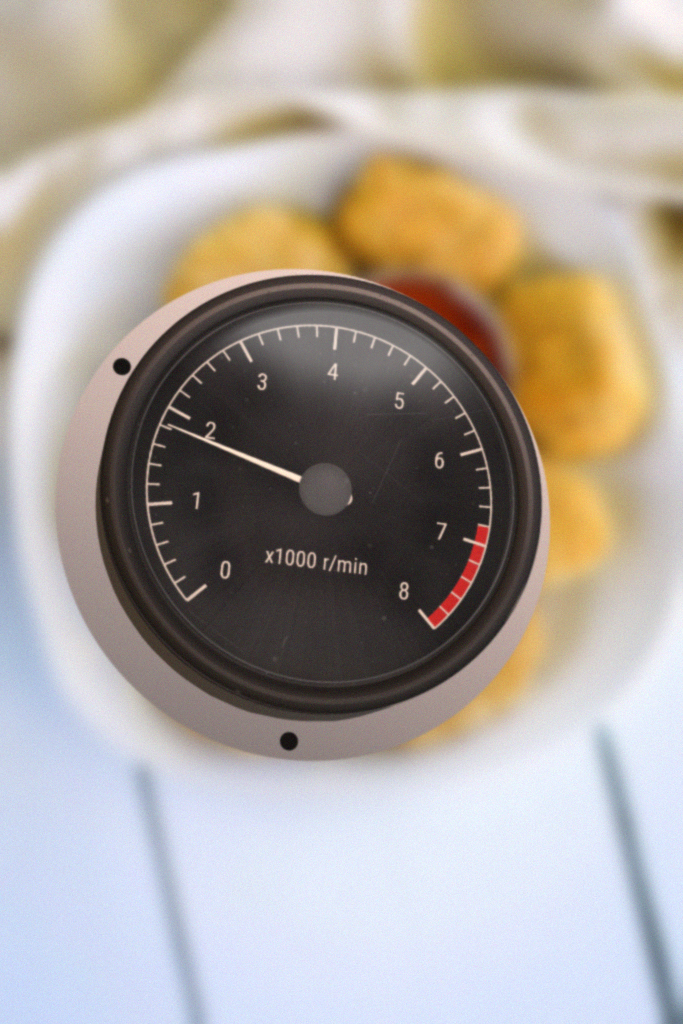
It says value=1800 unit=rpm
